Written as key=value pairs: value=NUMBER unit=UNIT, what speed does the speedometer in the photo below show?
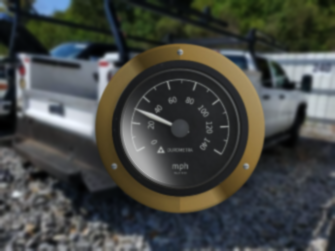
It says value=30 unit=mph
